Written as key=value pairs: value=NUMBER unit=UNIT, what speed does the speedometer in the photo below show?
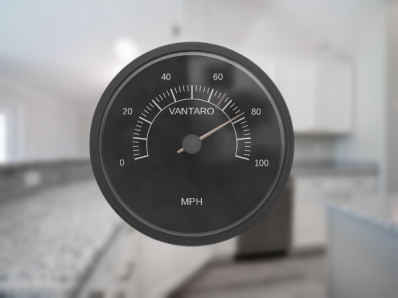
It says value=78 unit=mph
